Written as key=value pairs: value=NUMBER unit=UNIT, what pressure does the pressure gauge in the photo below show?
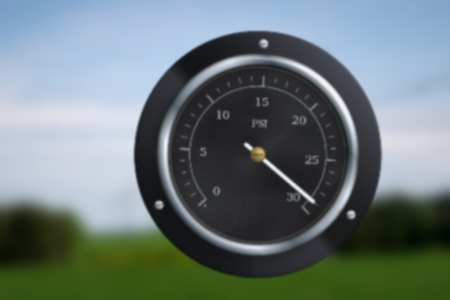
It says value=29 unit=psi
